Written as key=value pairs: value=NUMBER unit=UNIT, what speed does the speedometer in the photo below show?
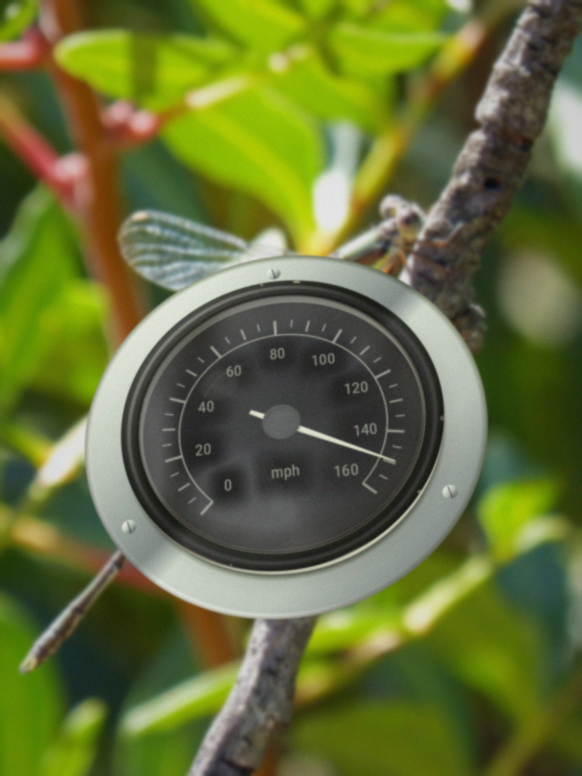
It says value=150 unit=mph
